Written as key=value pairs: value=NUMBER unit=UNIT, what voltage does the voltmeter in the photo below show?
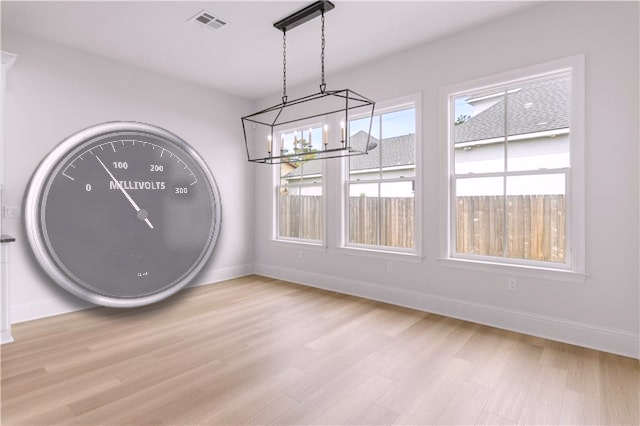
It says value=60 unit=mV
